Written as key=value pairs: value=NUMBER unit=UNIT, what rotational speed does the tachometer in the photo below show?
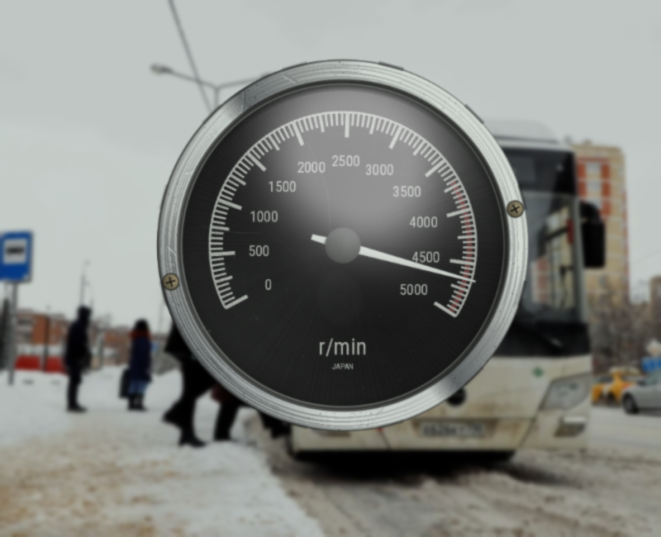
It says value=4650 unit=rpm
